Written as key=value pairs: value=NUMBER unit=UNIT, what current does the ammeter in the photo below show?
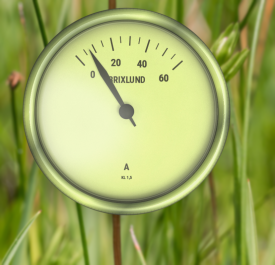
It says value=7.5 unit=A
